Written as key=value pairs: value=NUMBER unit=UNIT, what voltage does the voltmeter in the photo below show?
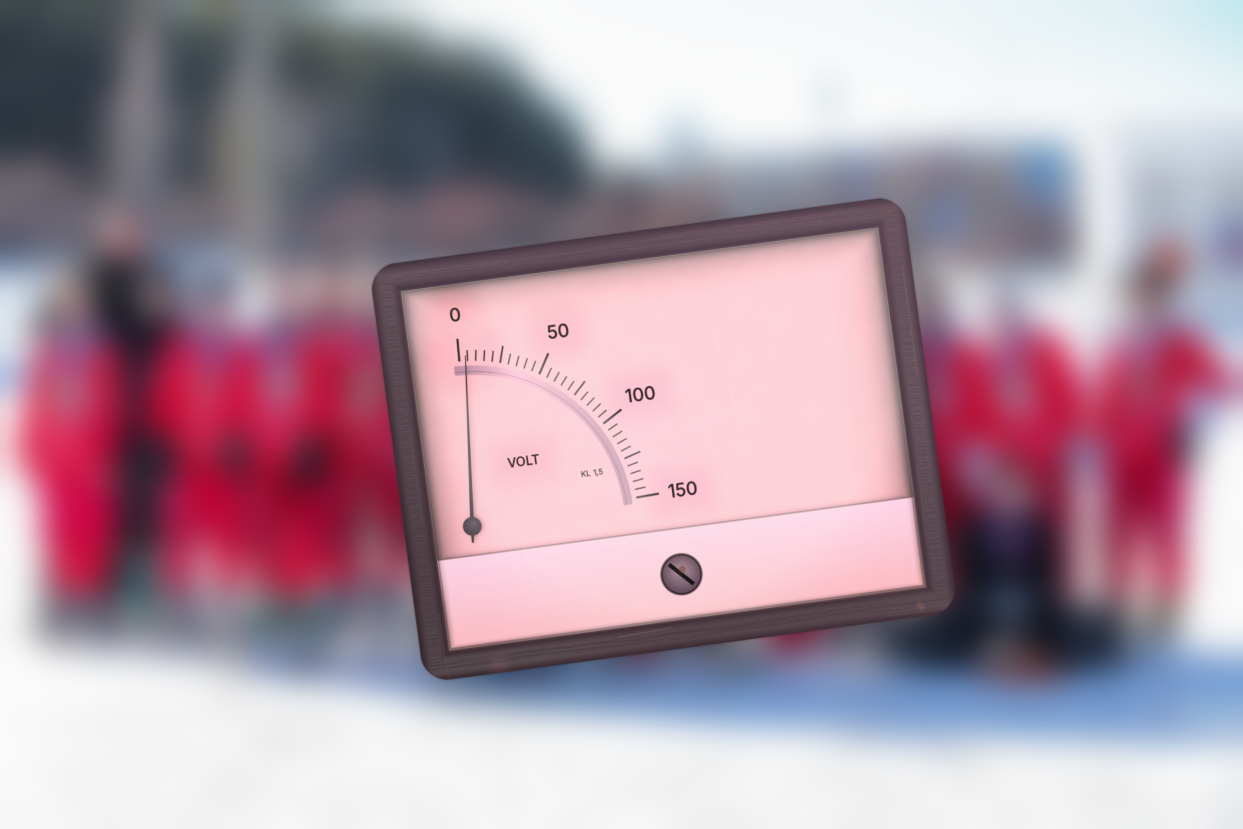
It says value=5 unit=V
